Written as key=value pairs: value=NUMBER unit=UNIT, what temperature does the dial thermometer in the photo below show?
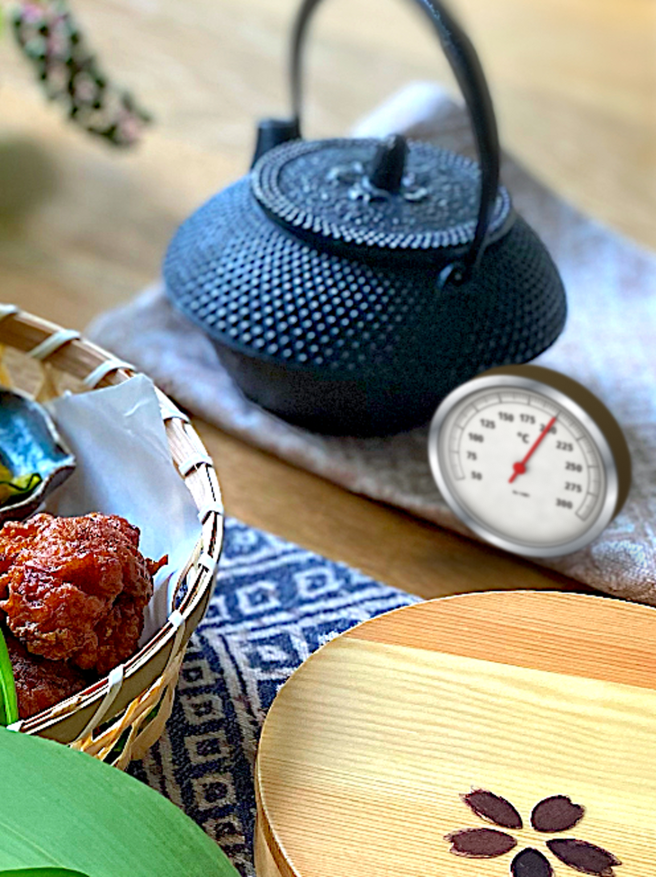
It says value=200 unit=°C
